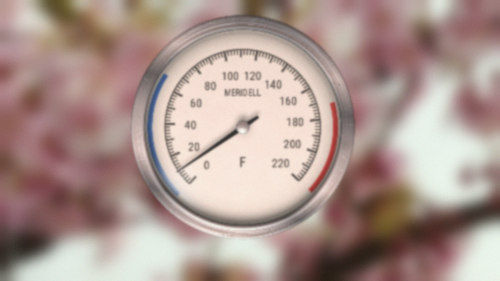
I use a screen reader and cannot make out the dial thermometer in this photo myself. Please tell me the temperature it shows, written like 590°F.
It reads 10°F
